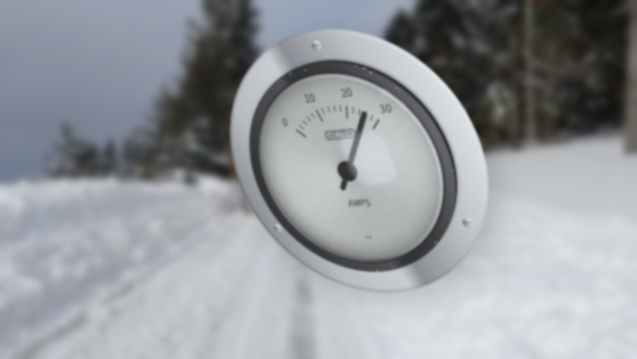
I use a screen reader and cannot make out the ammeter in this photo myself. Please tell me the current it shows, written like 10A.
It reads 26A
